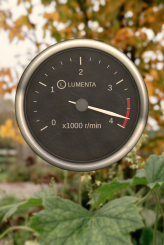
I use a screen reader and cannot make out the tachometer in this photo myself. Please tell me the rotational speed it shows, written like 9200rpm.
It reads 3800rpm
